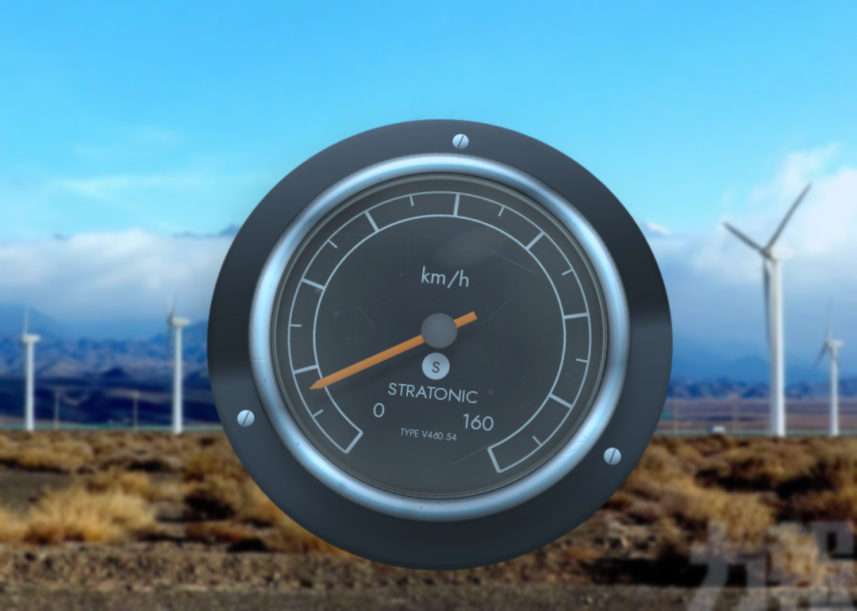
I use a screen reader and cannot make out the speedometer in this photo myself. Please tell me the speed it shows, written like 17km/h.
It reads 15km/h
